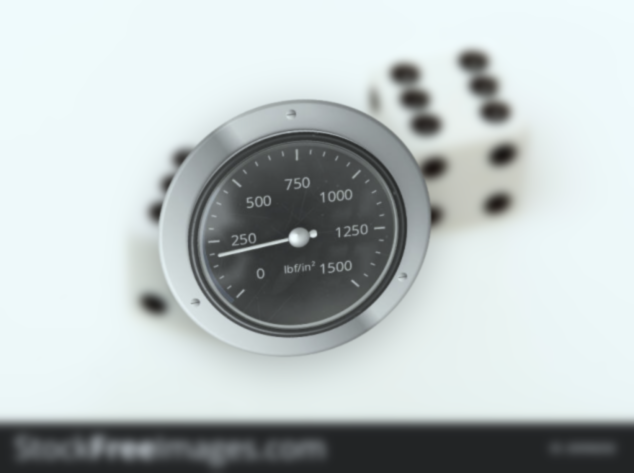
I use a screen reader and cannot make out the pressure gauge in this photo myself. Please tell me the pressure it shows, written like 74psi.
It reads 200psi
